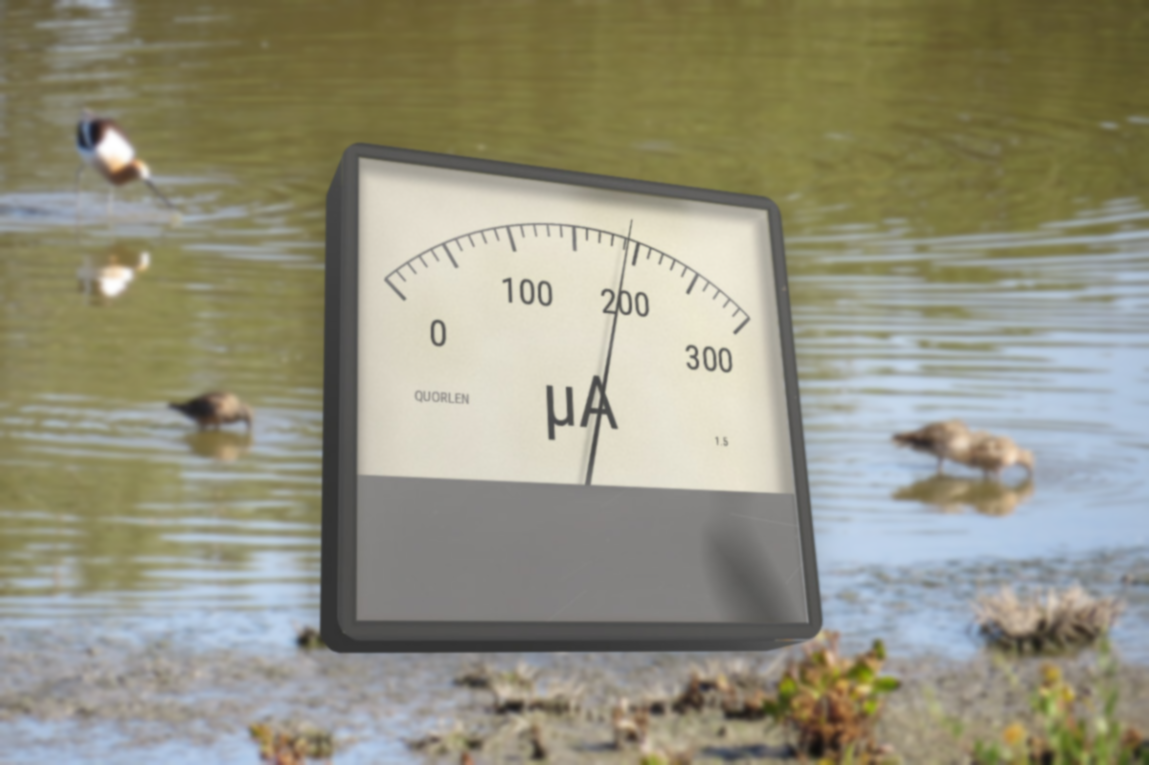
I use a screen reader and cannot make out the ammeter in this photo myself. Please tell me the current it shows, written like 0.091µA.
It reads 190µA
